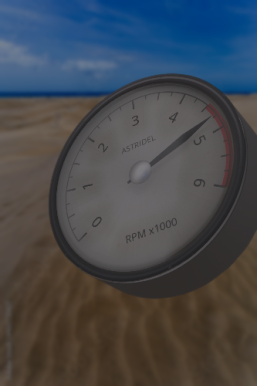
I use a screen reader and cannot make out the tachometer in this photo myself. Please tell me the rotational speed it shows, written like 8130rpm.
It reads 4750rpm
